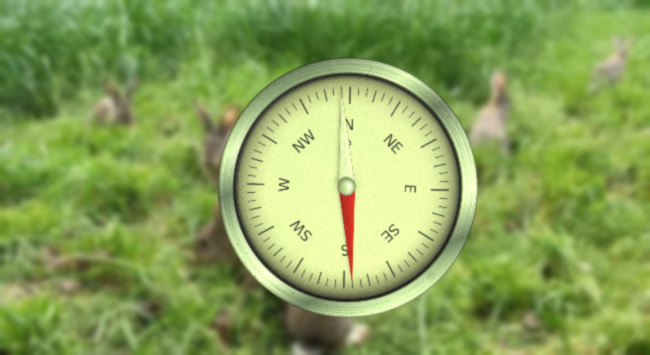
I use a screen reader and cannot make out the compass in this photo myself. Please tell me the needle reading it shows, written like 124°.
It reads 175°
